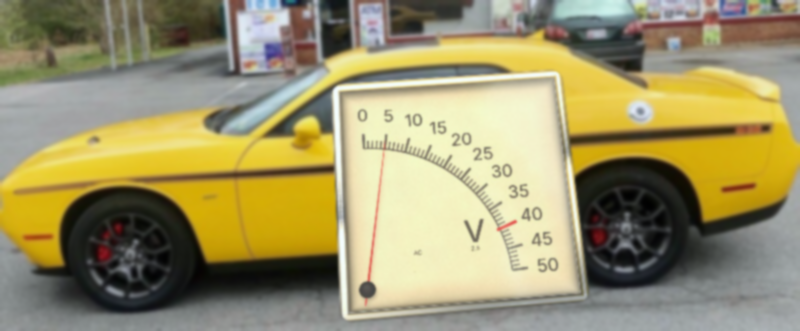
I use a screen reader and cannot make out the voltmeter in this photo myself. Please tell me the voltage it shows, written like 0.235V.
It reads 5V
